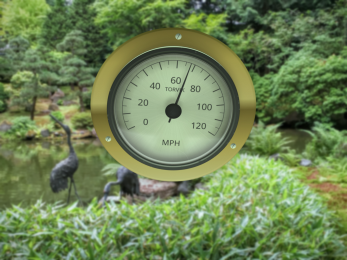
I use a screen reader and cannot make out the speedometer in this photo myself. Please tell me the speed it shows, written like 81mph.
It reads 67.5mph
